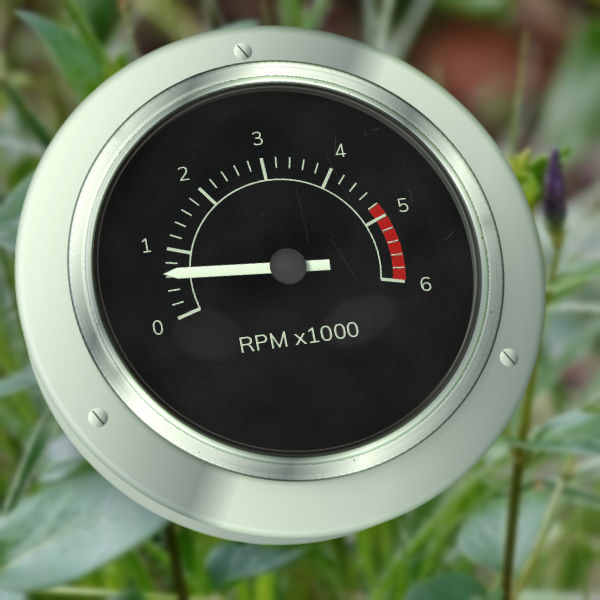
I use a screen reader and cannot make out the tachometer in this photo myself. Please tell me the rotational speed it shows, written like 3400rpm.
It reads 600rpm
